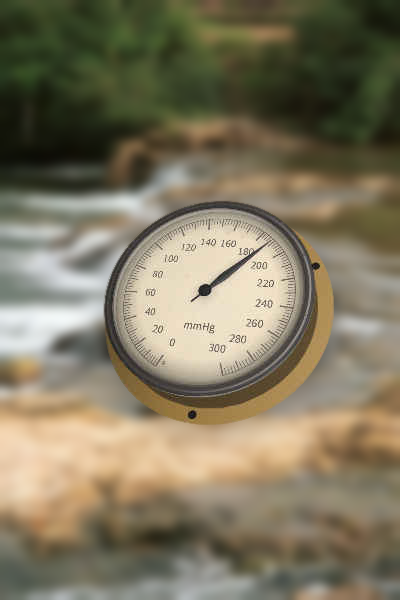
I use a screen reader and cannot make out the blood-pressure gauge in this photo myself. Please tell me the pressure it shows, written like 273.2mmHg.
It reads 190mmHg
